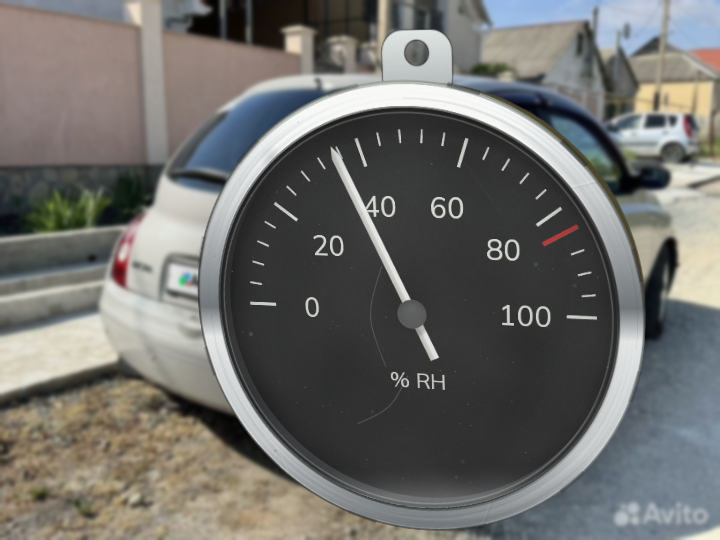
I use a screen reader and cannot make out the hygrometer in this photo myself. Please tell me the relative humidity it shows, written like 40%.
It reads 36%
